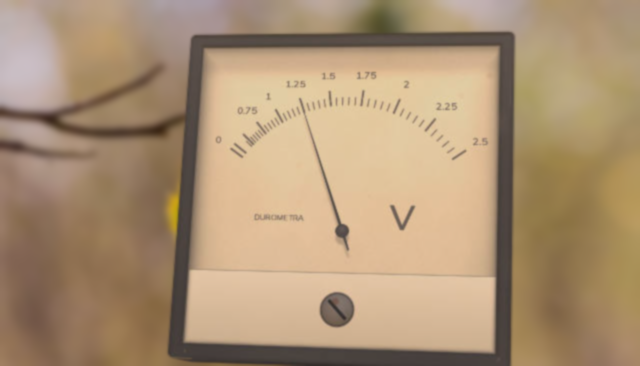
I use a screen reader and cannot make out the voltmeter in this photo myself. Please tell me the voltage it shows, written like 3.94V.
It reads 1.25V
